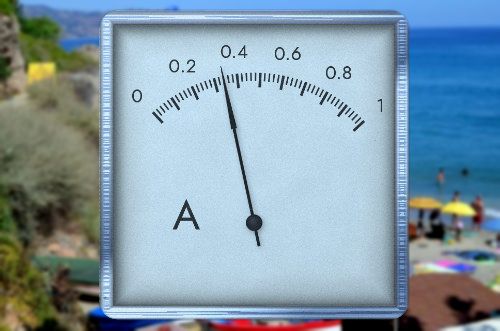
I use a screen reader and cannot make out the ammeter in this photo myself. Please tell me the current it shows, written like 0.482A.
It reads 0.34A
